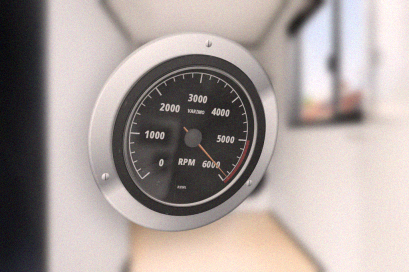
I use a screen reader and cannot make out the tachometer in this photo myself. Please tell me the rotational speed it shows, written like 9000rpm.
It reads 5900rpm
